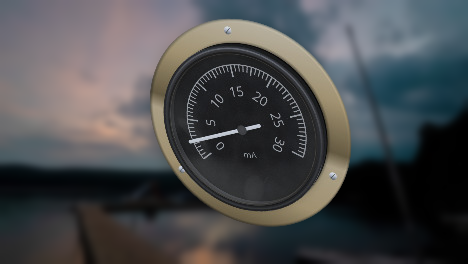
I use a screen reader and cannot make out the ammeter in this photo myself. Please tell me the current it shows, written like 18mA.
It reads 2.5mA
